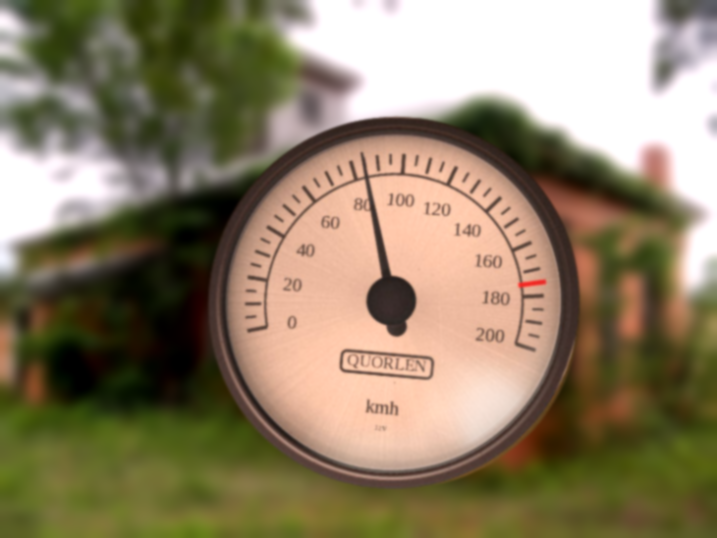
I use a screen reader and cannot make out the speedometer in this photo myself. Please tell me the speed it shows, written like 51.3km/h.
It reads 85km/h
